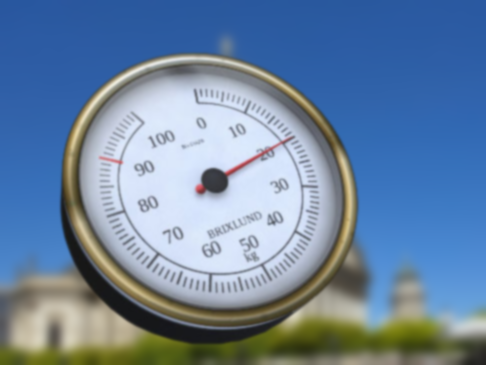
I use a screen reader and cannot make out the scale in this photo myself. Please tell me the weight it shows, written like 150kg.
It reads 20kg
